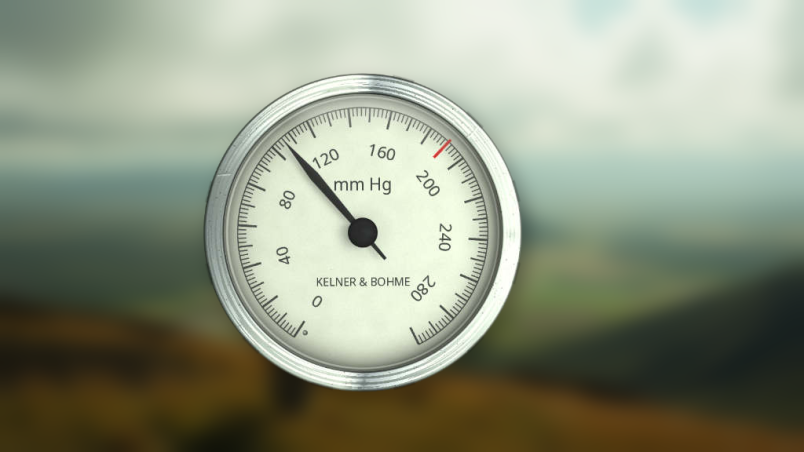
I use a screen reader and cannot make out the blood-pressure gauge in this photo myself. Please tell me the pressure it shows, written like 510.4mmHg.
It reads 106mmHg
